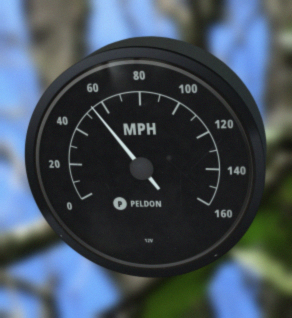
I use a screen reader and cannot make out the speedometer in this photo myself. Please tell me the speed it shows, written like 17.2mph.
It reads 55mph
